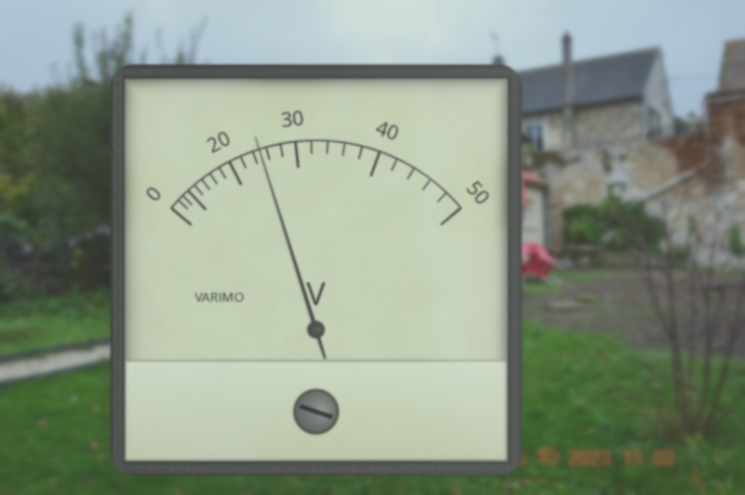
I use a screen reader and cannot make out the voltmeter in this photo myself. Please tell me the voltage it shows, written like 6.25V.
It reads 25V
